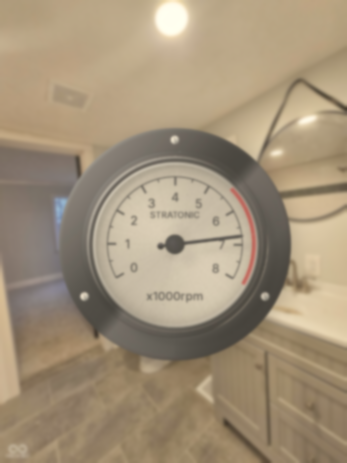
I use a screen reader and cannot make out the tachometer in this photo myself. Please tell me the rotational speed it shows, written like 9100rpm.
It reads 6750rpm
